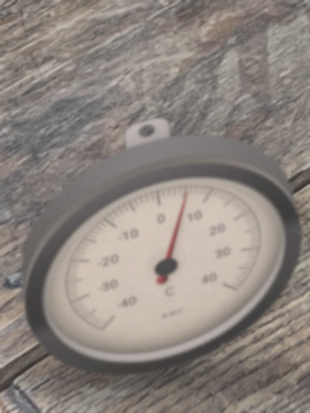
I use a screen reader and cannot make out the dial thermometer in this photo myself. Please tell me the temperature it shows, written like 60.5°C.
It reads 5°C
